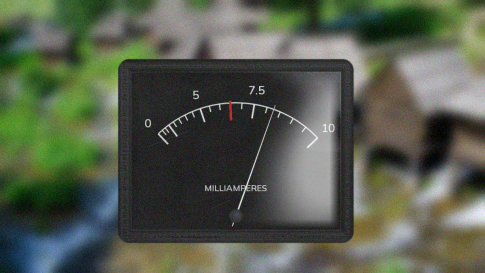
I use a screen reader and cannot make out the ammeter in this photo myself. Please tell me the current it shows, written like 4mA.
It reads 8.25mA
